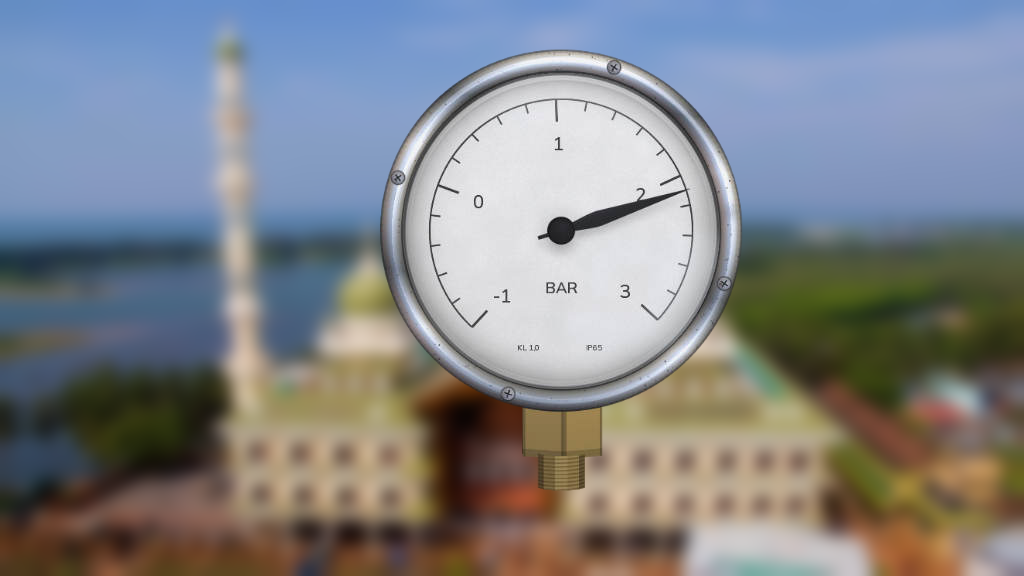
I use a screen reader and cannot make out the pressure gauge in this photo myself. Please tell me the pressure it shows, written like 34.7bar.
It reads 2.1bar
